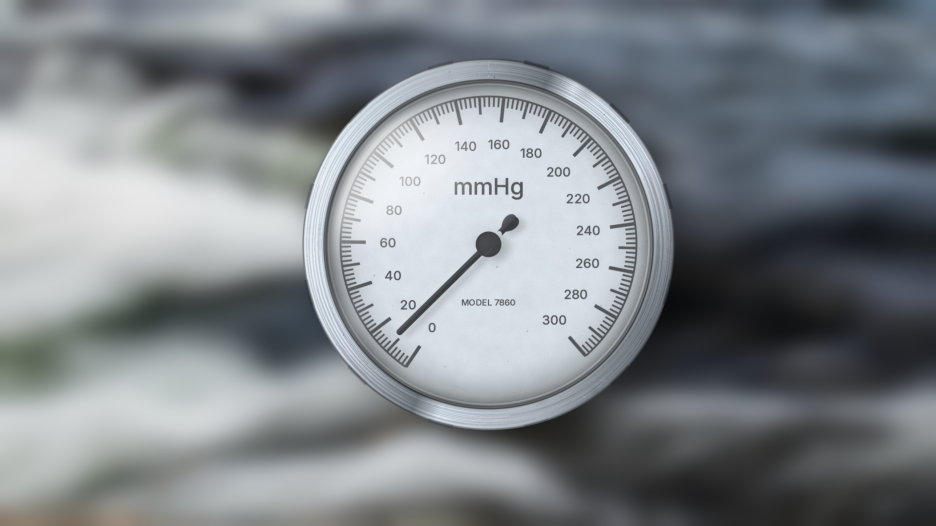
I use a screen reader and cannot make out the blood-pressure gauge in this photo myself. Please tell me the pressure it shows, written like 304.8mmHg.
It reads 12mmHg
